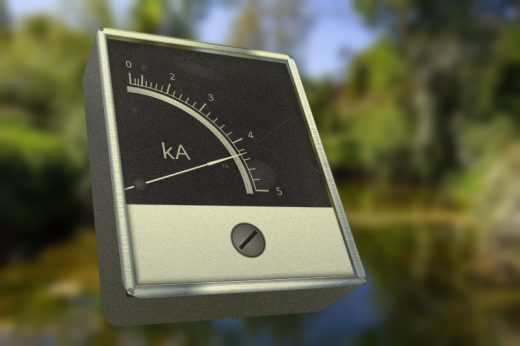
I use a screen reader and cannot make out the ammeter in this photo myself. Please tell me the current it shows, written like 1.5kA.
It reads 4.3kA
